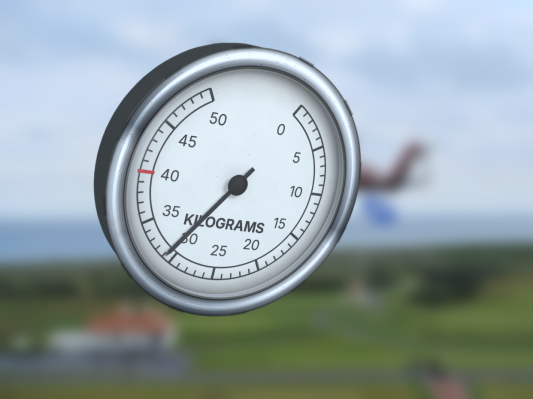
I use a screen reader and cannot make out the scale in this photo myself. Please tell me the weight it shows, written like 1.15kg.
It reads 31kg
